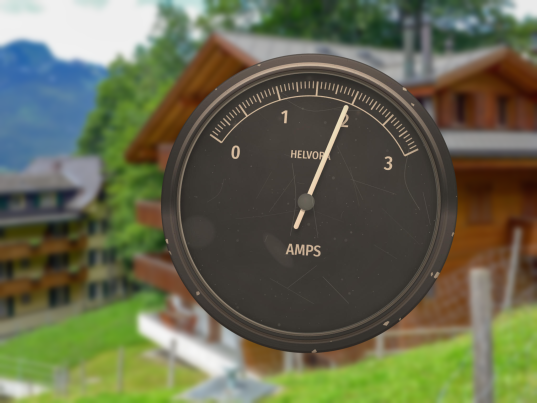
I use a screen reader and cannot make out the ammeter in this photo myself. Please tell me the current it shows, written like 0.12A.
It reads 1.95A
